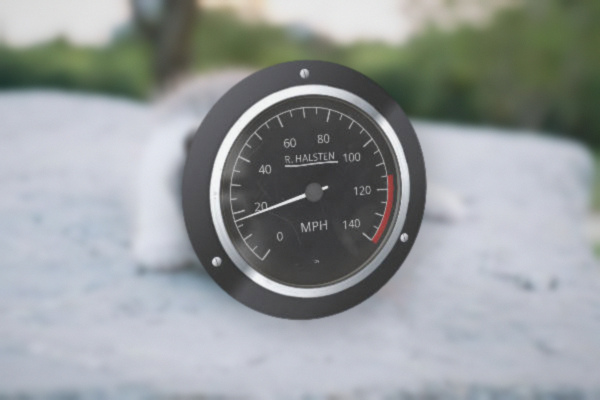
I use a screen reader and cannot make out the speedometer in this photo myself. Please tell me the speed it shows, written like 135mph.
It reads 17.5mph
